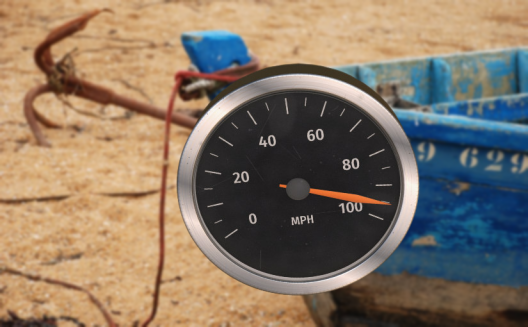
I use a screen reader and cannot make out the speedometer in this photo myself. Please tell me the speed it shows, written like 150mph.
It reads 95mph
